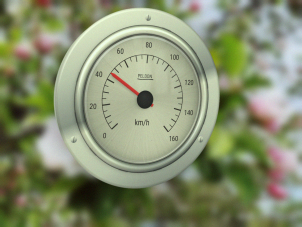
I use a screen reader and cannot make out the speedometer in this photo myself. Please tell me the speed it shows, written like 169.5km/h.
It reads 45km/h
